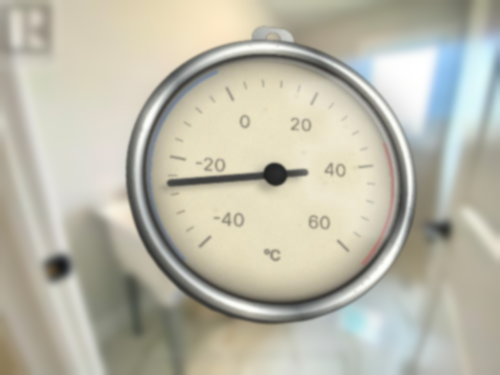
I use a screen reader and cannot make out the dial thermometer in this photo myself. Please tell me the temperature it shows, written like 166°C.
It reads -26°C
